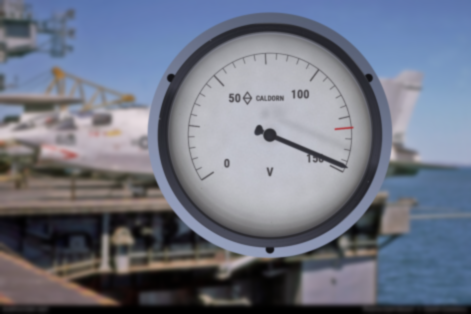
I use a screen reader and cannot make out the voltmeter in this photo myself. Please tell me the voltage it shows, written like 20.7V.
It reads 147.5V
